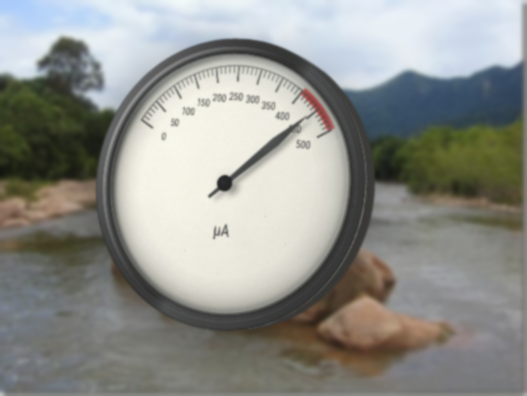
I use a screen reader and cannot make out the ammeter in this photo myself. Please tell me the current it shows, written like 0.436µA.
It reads 450µA
